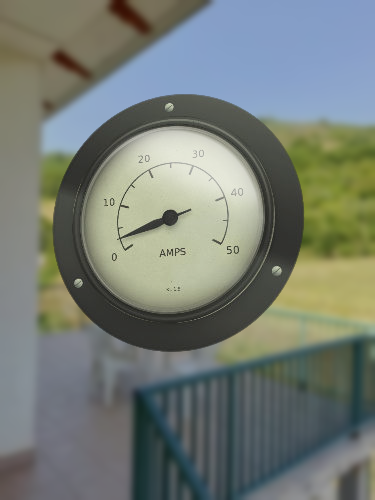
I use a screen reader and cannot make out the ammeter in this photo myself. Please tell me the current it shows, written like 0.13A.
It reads 2.5A
